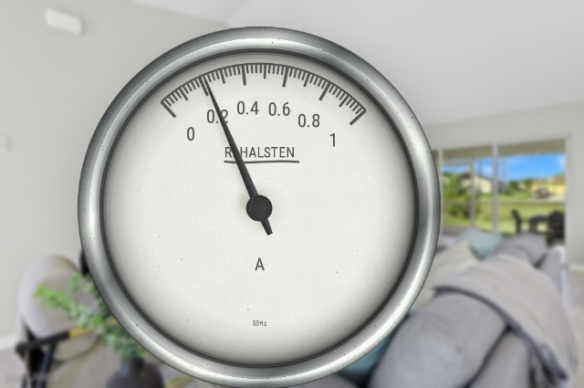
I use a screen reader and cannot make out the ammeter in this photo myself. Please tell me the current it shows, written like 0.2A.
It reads 0.22A
